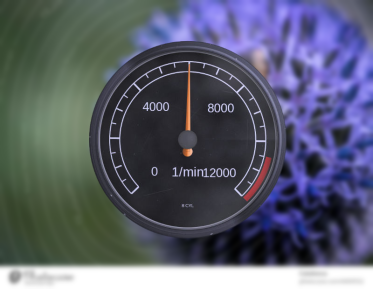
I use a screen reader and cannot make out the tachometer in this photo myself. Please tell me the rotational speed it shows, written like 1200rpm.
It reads 6000rpm
